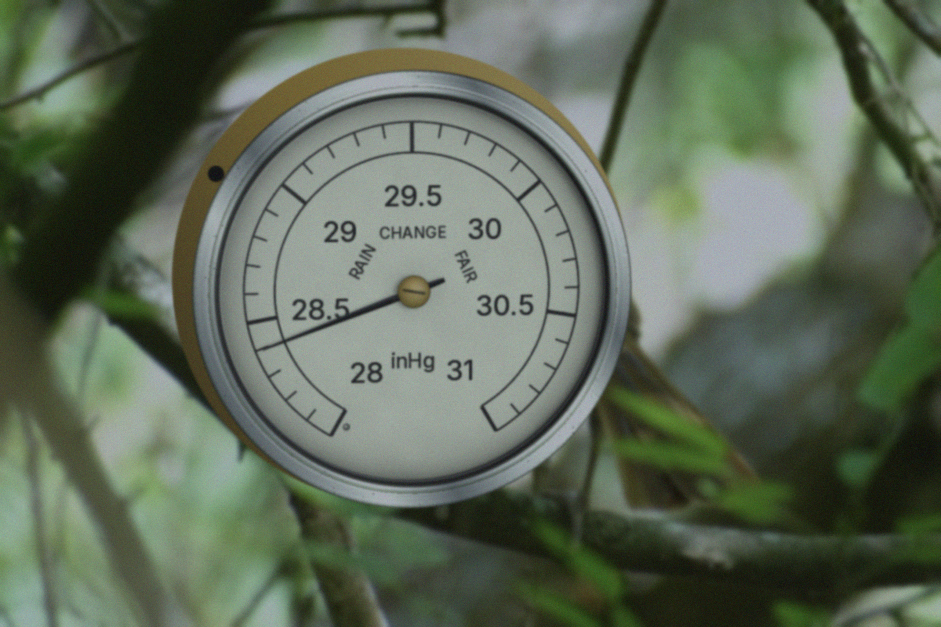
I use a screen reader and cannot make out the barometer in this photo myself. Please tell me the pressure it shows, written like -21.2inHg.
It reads 28.4inHg
